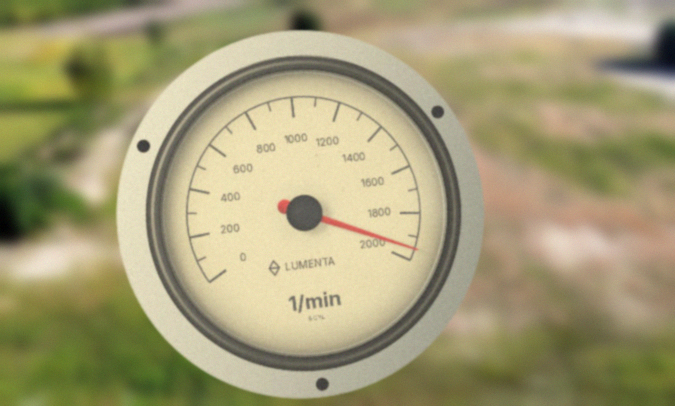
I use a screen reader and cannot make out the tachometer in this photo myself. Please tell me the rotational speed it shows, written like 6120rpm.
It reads 1950rpm
